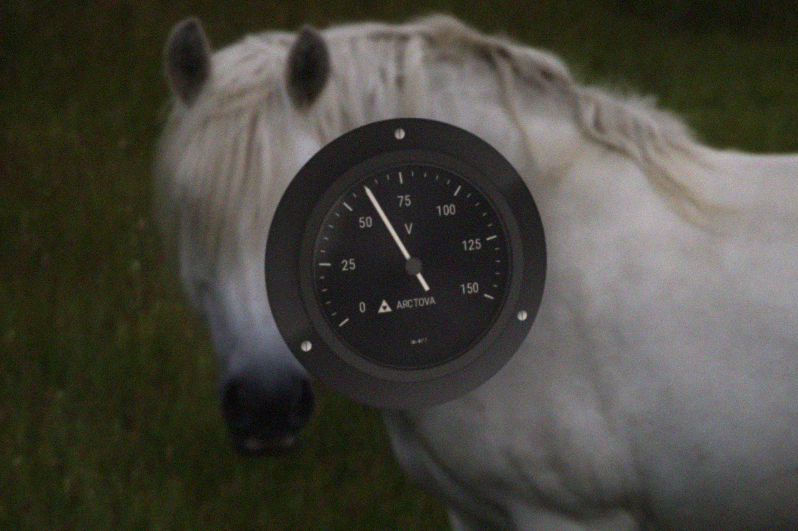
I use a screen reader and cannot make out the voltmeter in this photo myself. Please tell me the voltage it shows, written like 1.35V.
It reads 60V
